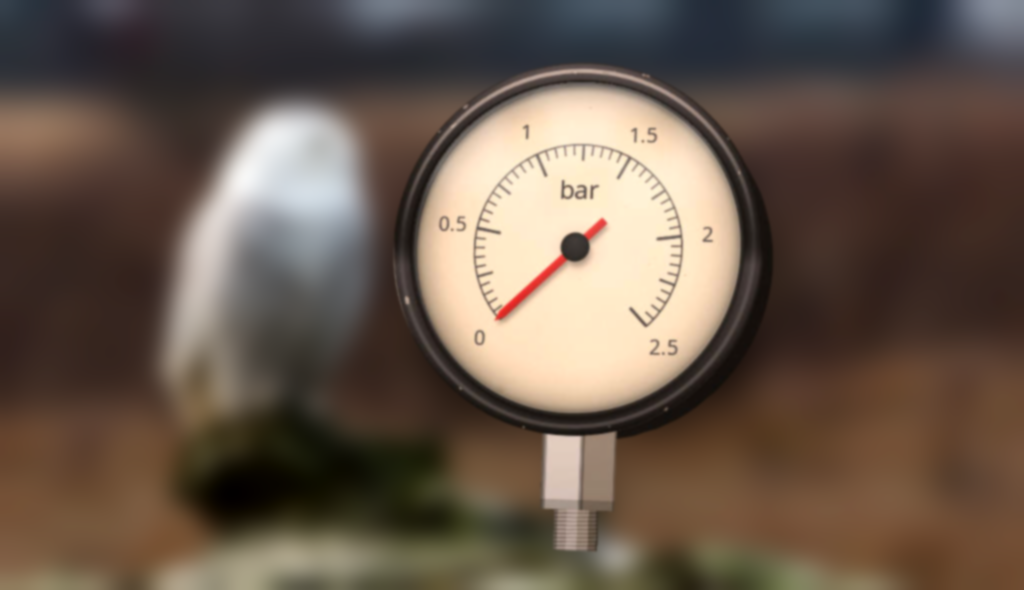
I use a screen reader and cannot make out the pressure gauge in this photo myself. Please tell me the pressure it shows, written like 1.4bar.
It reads 0bar
